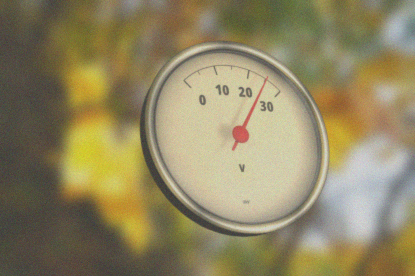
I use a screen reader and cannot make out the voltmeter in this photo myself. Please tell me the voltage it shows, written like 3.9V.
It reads 25V
